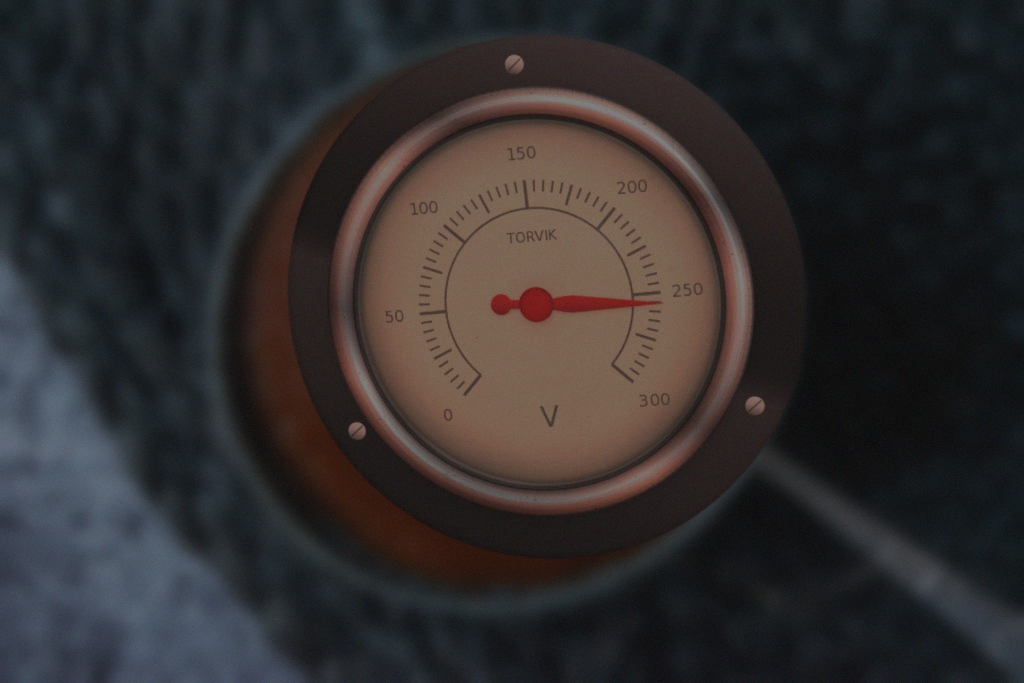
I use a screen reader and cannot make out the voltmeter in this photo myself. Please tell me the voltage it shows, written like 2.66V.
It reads 255V
